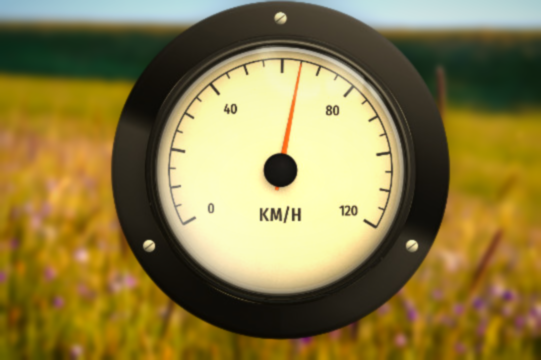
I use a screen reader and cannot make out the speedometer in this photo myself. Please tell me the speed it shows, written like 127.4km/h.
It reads 65km/h
